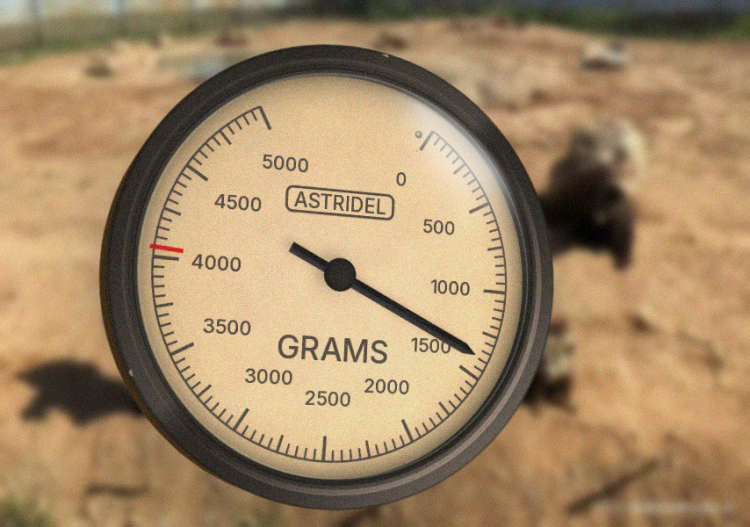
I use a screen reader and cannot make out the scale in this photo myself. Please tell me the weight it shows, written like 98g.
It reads 1400g
